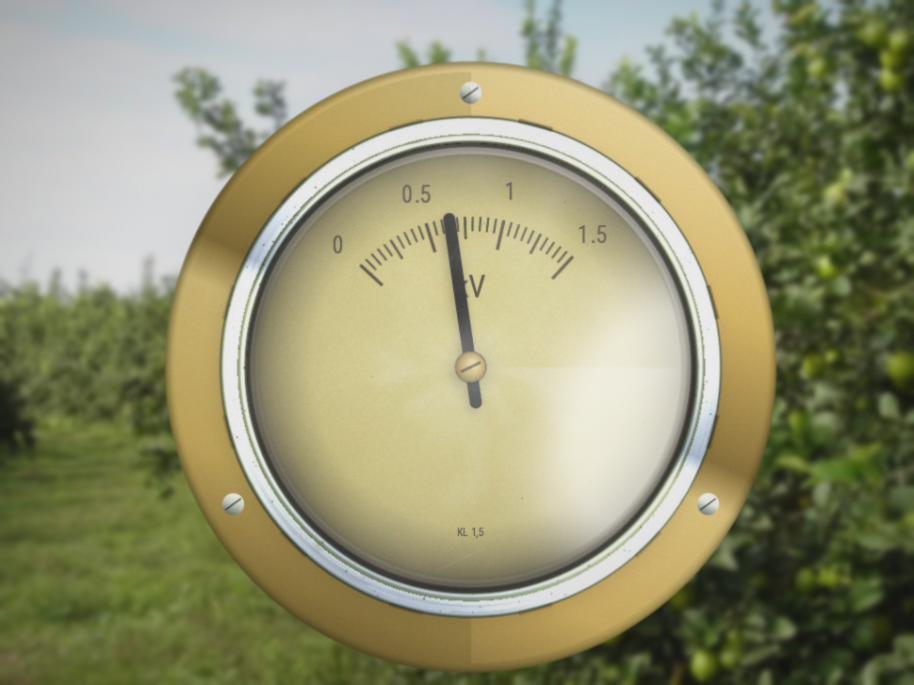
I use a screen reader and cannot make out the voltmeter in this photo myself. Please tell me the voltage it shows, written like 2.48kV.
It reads 0.65kV
